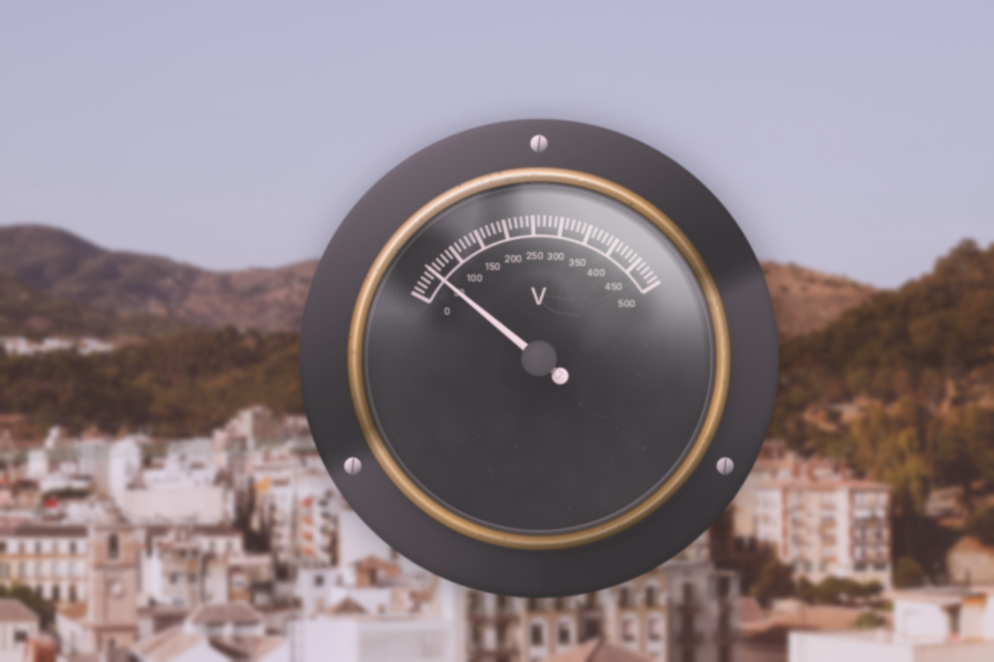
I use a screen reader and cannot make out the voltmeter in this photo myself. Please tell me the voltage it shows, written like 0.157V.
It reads 50V
